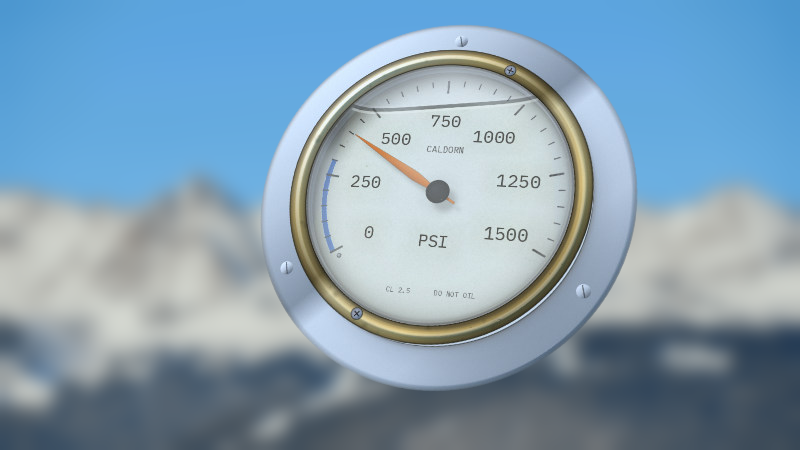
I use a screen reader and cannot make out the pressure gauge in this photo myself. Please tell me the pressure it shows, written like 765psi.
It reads 400psi
